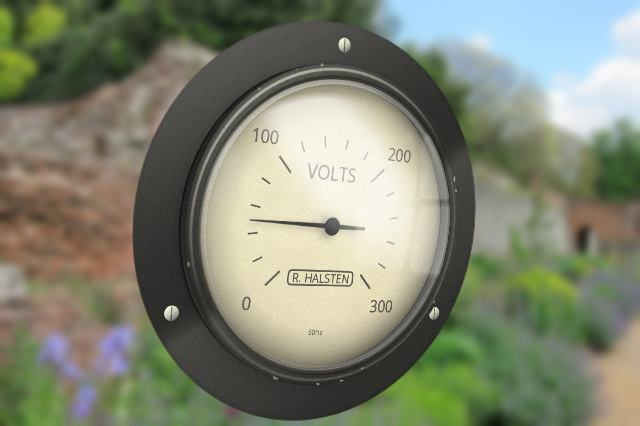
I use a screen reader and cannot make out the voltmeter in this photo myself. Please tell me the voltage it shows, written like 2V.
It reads 50V
